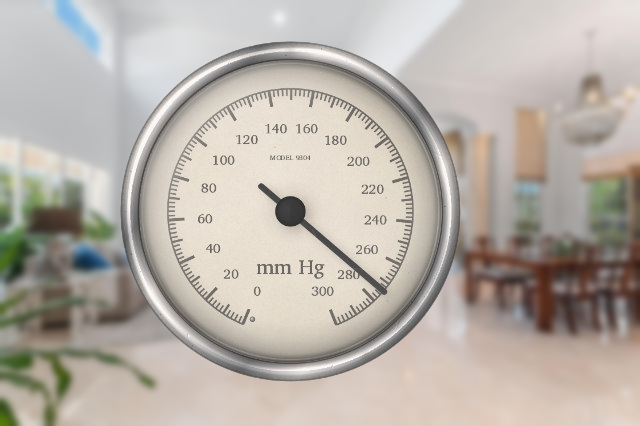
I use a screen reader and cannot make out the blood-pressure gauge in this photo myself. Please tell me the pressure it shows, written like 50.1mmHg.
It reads 274mmHg
